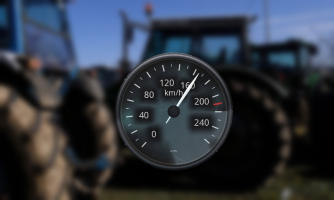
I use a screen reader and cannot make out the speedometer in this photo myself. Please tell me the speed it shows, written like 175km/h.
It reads 165km/h
